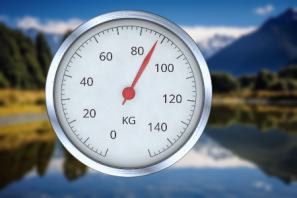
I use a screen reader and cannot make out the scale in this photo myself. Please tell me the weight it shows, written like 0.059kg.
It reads 88kg
